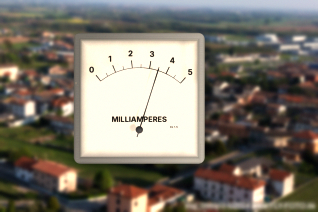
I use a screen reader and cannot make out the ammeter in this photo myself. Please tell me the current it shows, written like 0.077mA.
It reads 3.5mA
